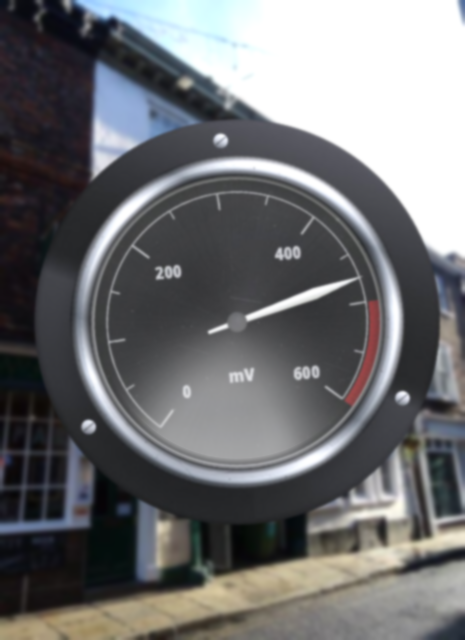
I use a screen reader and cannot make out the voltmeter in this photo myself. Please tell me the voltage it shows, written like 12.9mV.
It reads 475mV
